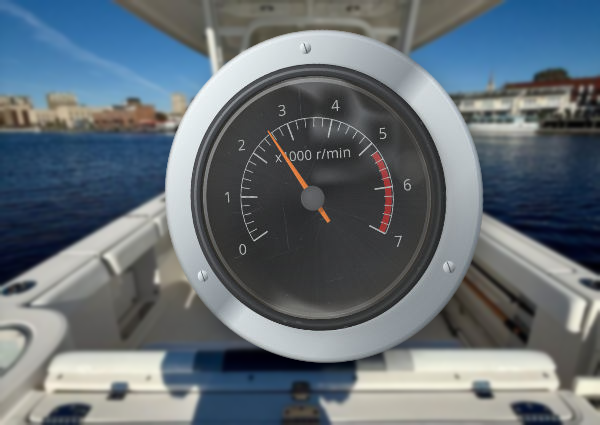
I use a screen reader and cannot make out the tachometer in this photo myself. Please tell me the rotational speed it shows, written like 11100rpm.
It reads 2600rpm
